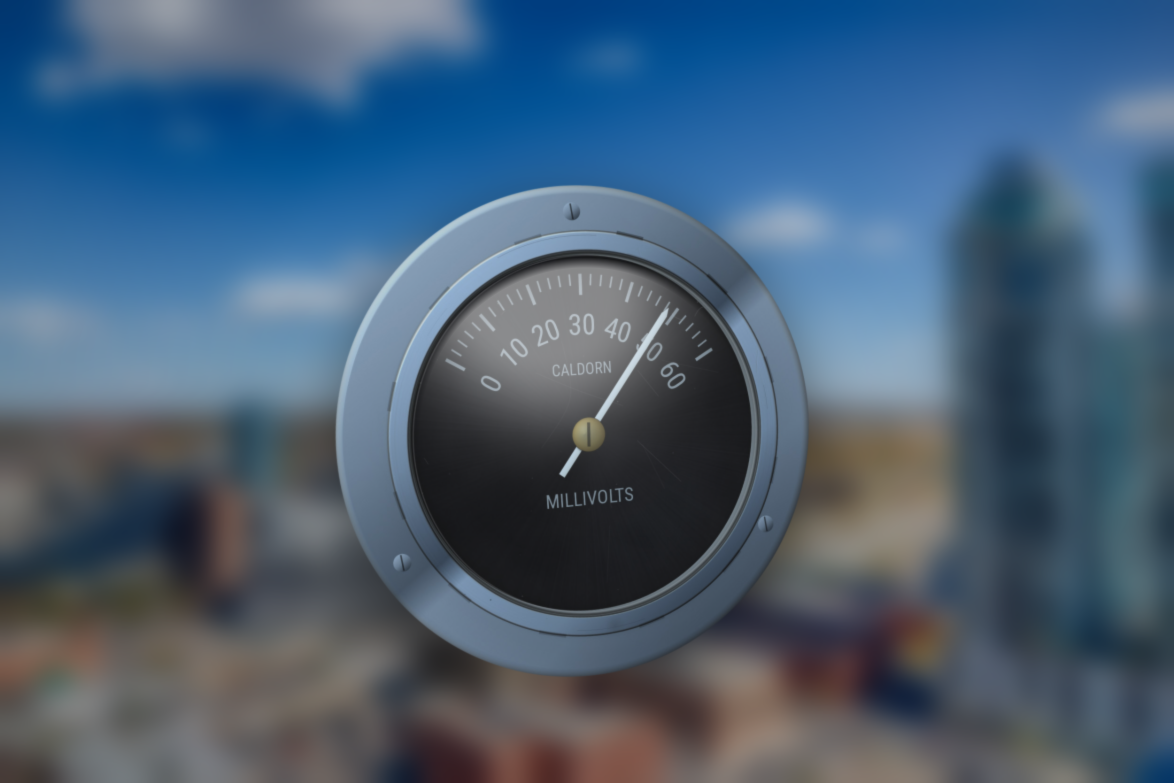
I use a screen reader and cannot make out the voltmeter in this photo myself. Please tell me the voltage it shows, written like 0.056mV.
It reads 48mV
